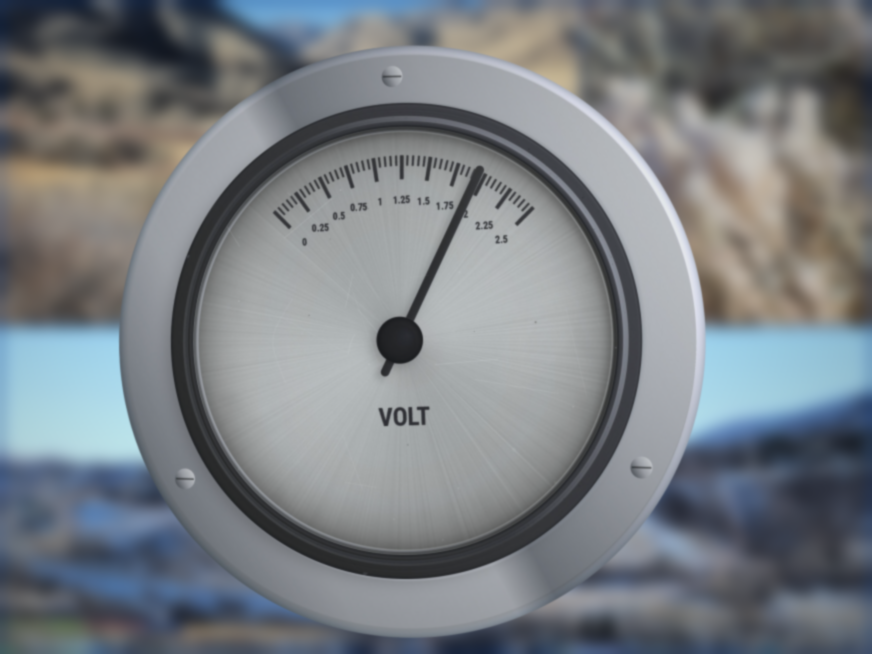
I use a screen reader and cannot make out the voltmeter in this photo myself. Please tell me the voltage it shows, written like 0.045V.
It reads 1.95V
